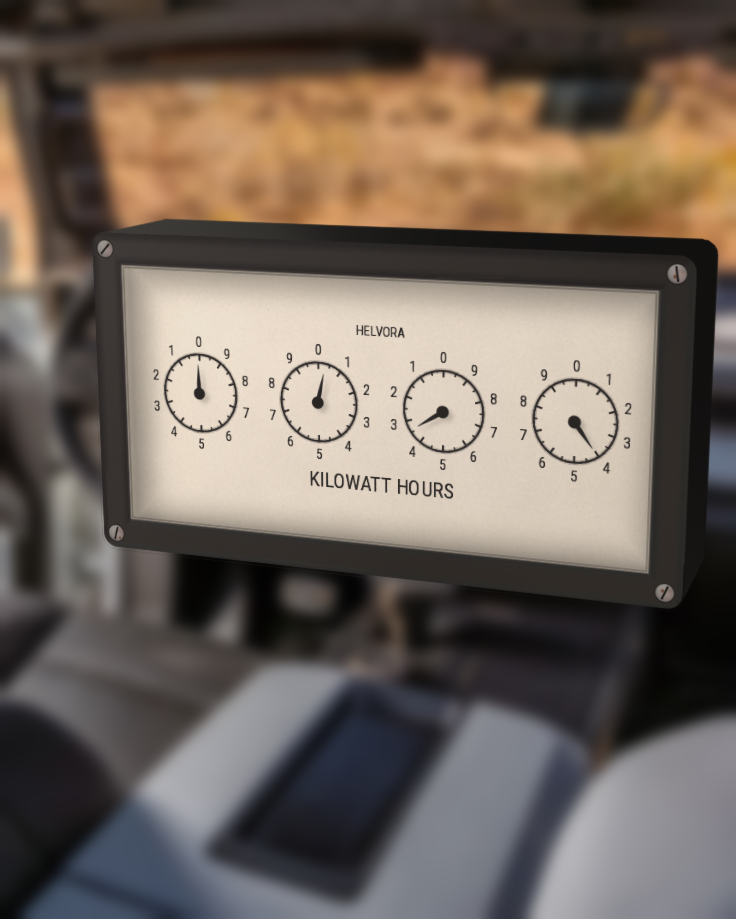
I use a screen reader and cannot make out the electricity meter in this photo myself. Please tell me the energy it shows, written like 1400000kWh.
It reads 34kWh
